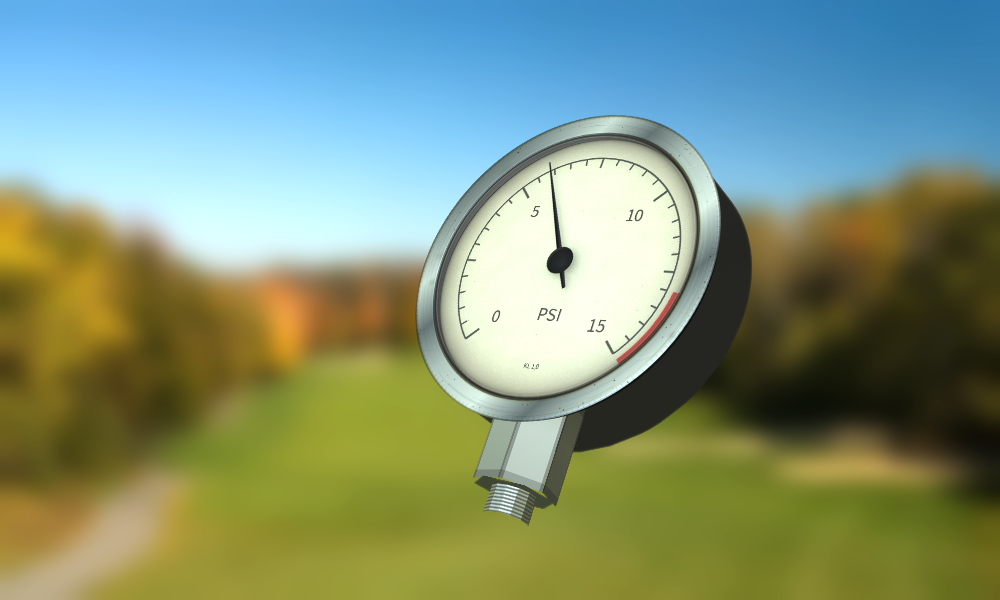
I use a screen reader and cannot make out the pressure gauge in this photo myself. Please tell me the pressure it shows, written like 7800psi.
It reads 6psi
